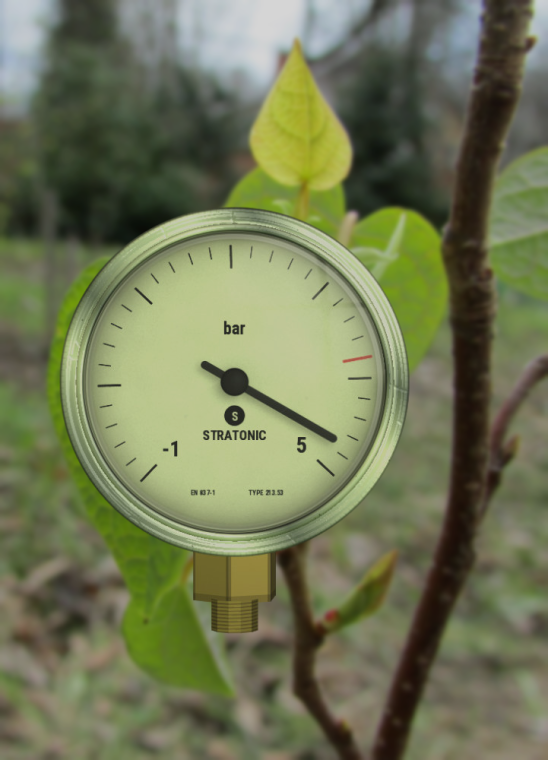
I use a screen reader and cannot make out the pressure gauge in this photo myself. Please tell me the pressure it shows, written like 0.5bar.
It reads 4.7bar
